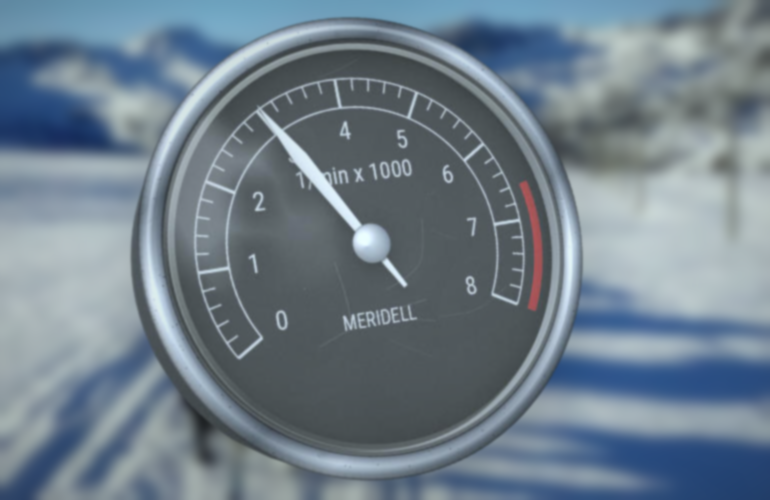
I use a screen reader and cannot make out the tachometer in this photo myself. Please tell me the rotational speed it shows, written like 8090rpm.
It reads 3000rpm
